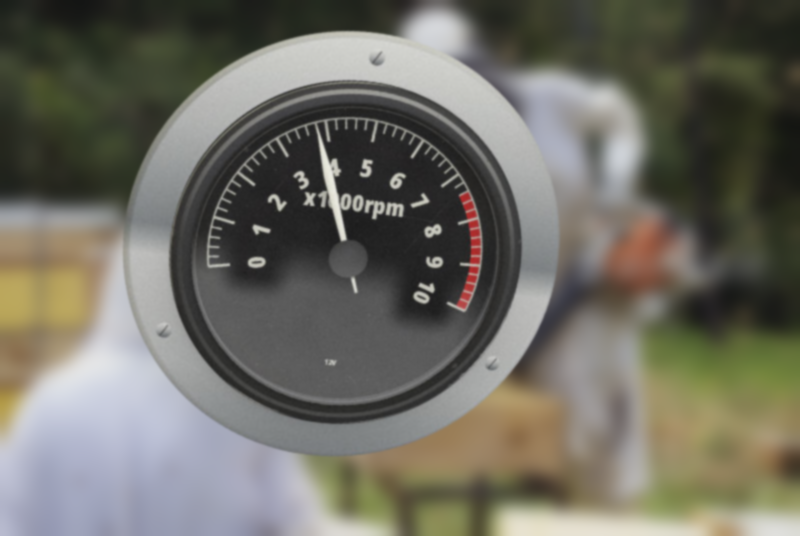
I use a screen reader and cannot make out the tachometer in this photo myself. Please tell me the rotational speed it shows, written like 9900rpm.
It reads 3800rpm
